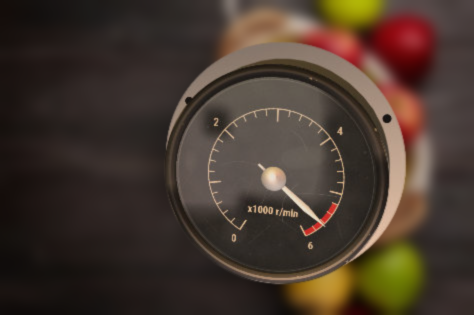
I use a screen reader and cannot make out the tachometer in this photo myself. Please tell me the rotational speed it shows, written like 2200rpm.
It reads 5600rpm
